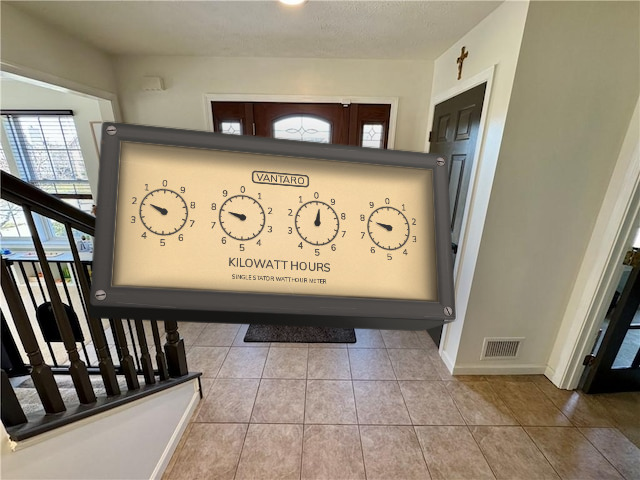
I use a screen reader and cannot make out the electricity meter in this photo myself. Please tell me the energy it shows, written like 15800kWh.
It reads 1798kWh
